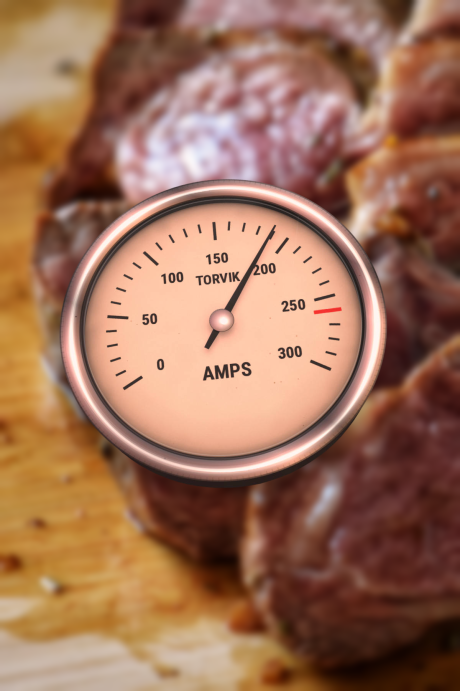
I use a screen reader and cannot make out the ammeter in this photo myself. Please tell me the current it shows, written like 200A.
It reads 190A
